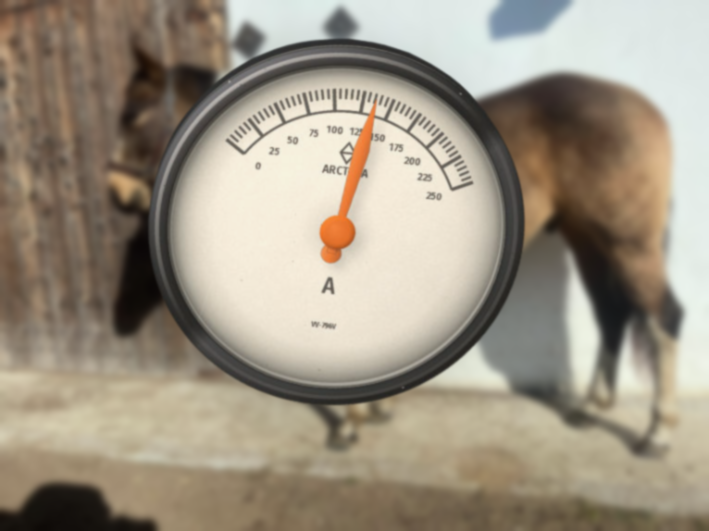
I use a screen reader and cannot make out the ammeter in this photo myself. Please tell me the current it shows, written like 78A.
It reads 135A
